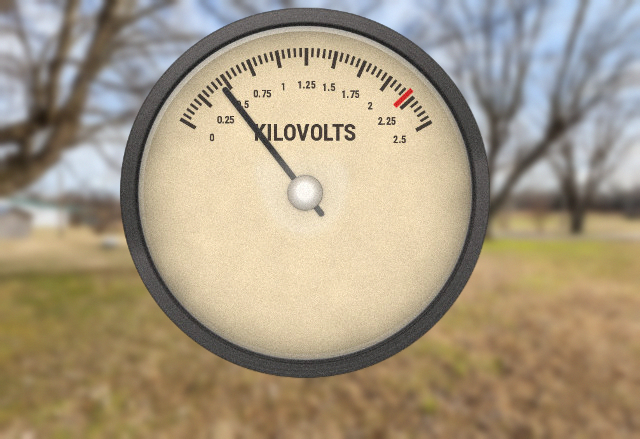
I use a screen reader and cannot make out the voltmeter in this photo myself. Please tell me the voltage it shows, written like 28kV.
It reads 0.45kV
